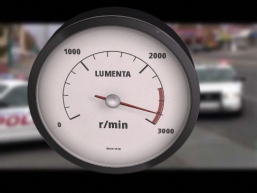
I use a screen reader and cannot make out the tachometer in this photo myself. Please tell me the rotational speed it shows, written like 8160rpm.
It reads 2800rpm
